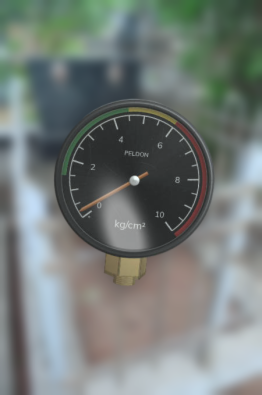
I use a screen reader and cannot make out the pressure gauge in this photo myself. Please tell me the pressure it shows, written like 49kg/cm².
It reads 0.25kg/cm²
